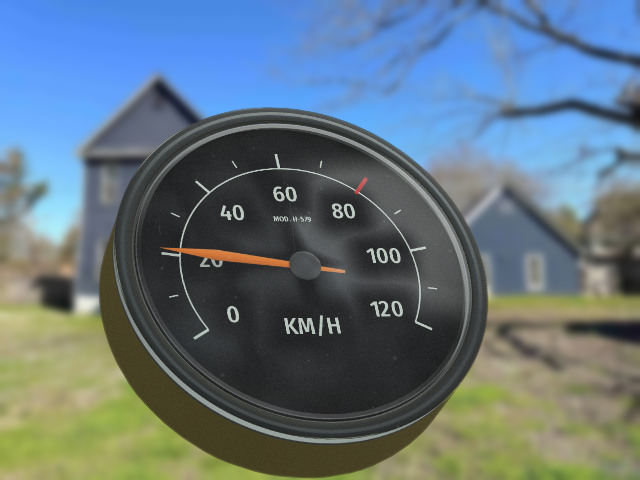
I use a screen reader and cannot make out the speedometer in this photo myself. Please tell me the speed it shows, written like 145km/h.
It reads 20km/h
